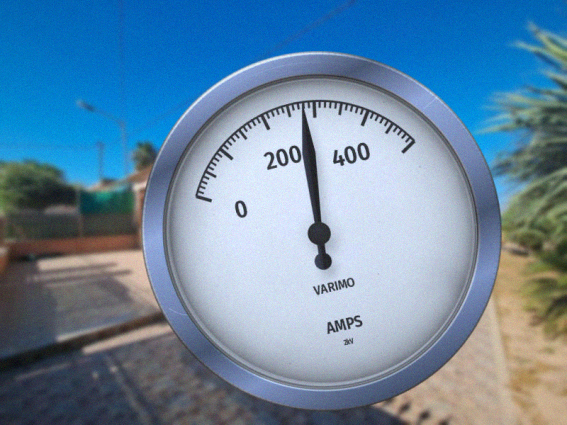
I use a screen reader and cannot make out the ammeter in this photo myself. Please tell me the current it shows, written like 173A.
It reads 280A
